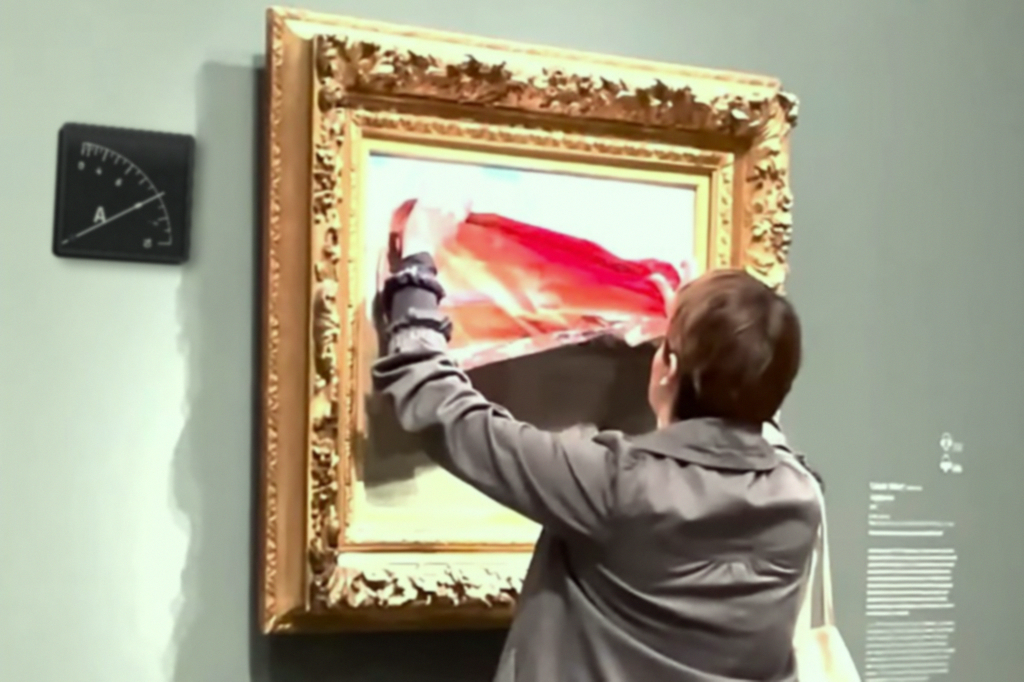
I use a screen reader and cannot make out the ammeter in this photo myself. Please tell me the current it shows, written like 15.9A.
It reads 8A
